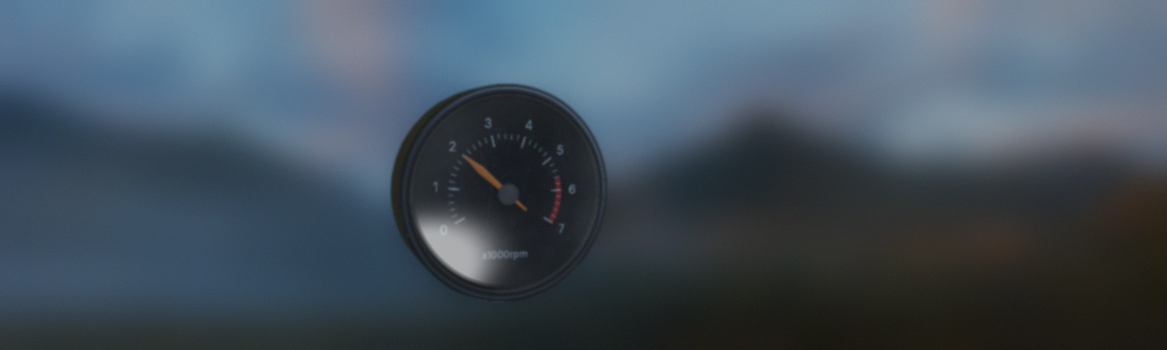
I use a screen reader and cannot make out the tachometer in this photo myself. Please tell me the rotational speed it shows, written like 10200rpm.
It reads 2000rpm
